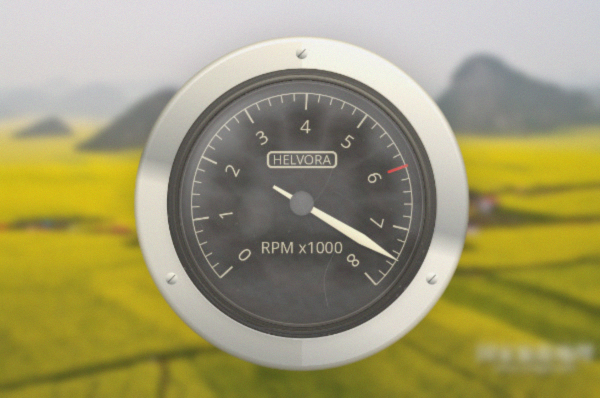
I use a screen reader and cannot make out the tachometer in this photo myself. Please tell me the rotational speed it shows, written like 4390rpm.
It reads 7500rpm
